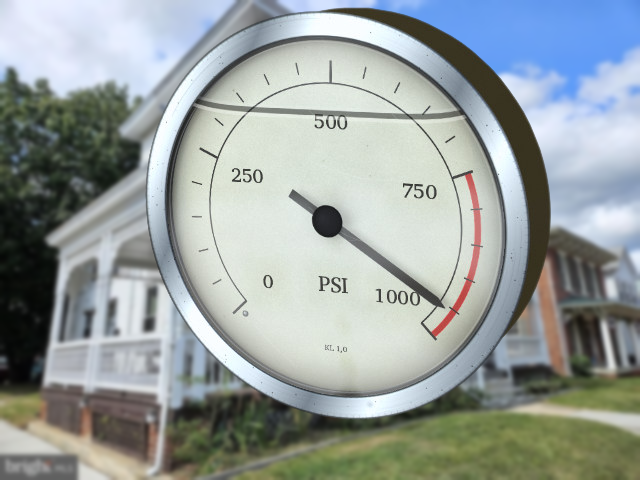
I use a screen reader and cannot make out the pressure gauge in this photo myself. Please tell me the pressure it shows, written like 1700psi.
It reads 950psi
